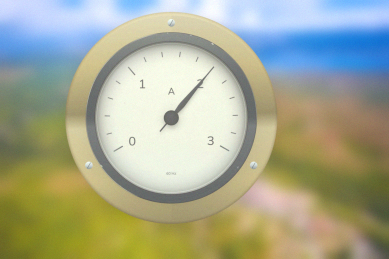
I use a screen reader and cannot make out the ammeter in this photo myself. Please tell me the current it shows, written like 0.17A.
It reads 2A
